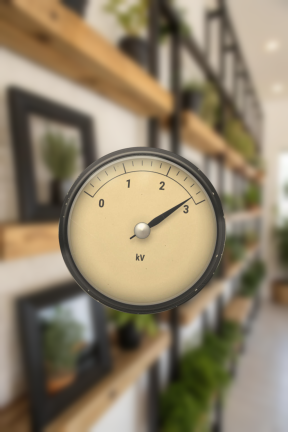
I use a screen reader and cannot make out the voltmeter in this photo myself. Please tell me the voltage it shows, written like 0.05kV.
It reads 2.8kV
